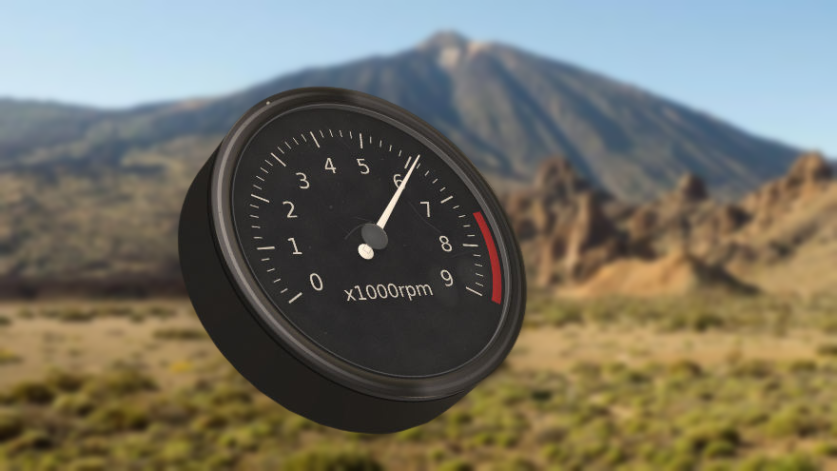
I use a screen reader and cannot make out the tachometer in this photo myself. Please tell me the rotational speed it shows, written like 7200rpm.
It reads 6100rpm
